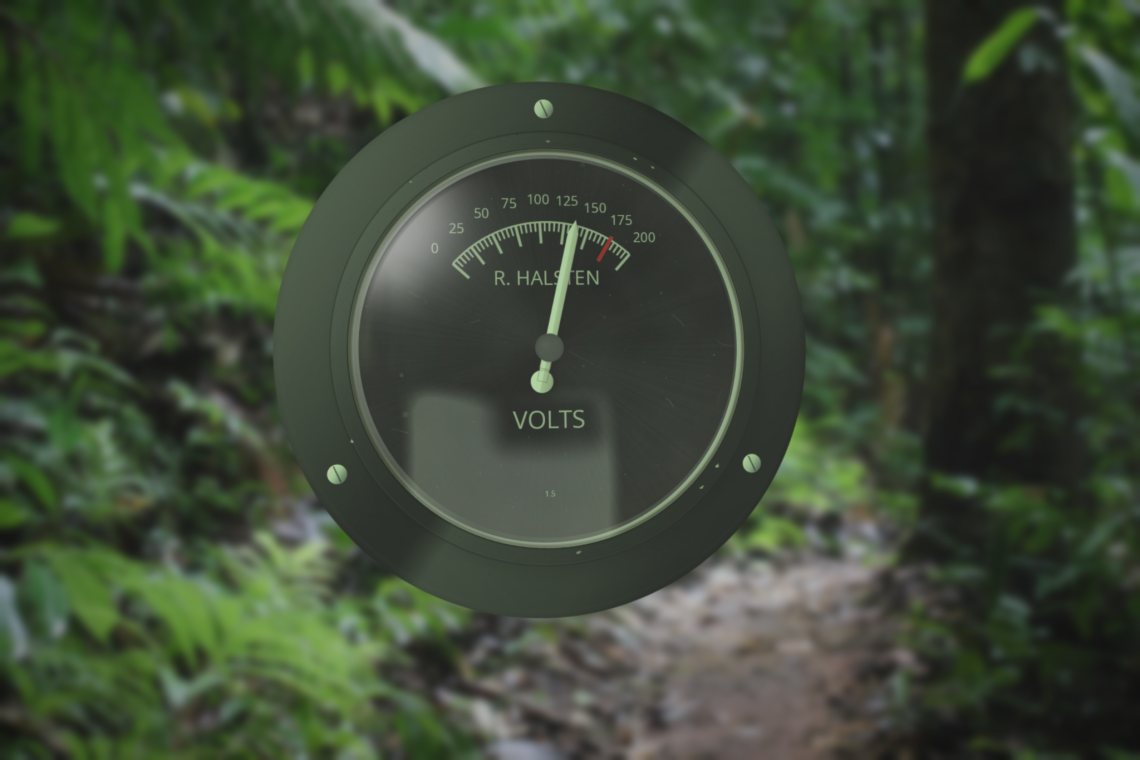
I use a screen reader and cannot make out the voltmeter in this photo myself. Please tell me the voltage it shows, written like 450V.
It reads 135V
